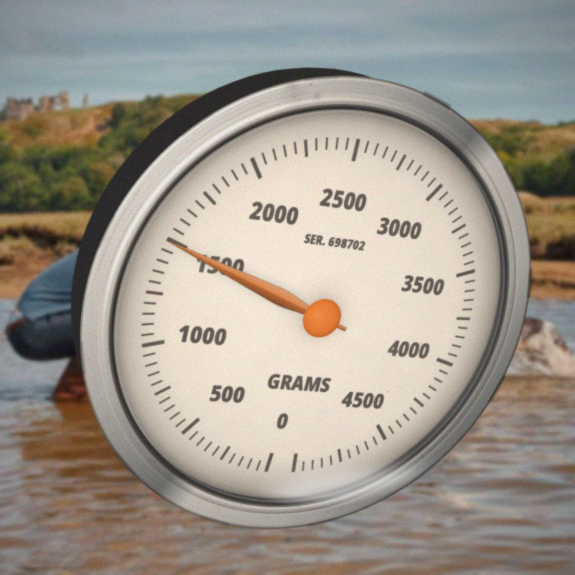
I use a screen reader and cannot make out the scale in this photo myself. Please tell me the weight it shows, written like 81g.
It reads 1500g
